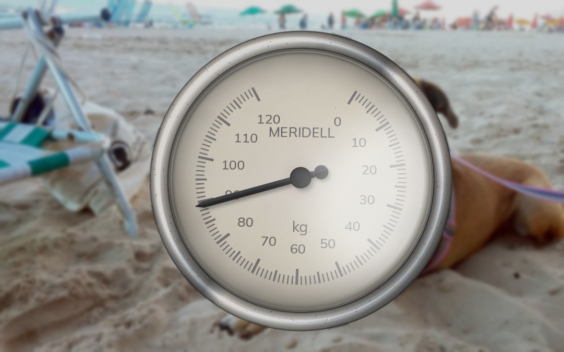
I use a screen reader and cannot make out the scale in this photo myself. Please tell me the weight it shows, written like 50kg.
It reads 89kg
